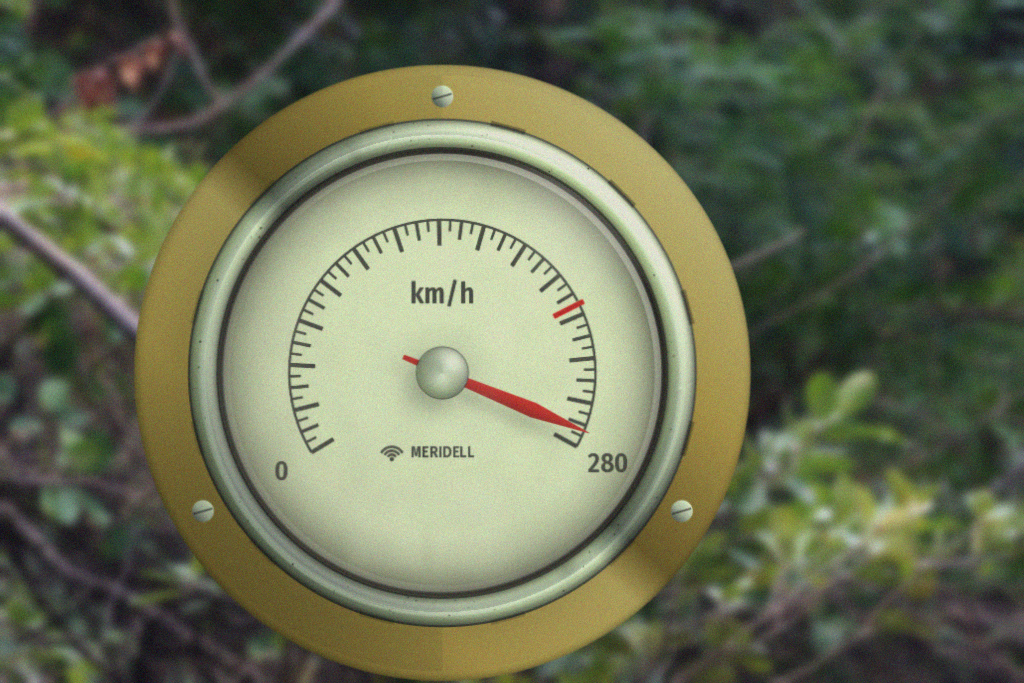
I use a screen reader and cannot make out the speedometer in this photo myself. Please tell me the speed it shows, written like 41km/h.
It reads 272.5km/h
